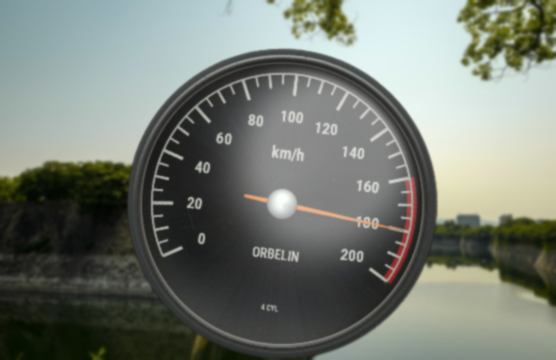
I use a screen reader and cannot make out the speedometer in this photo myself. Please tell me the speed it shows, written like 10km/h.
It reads 180km/h
